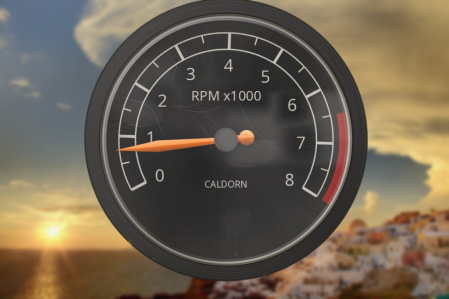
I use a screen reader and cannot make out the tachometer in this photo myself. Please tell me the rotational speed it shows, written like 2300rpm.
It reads 750rpm
